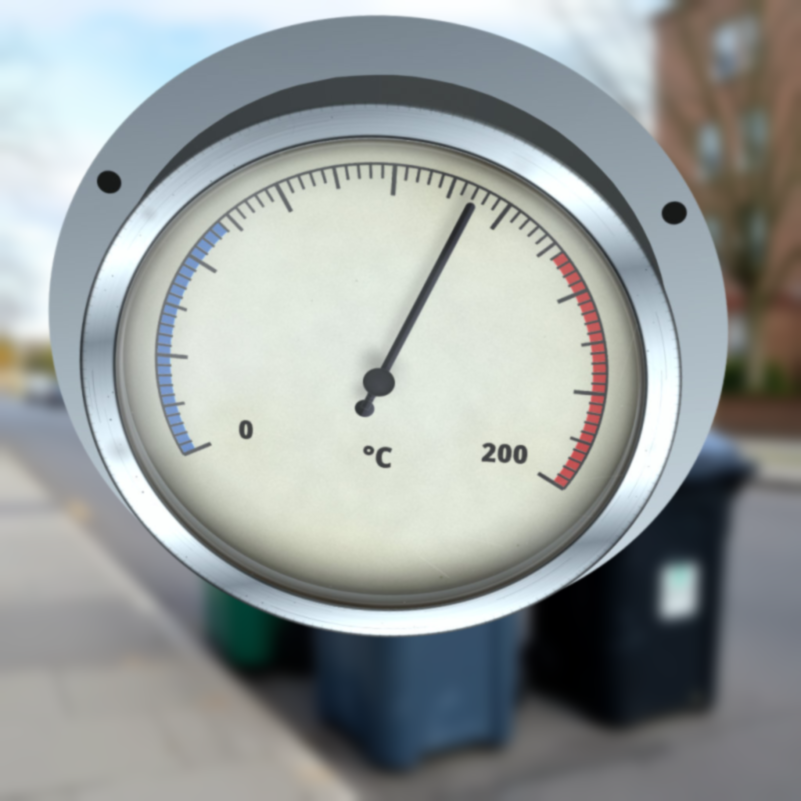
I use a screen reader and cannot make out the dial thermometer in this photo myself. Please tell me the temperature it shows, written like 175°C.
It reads 117.5°C
